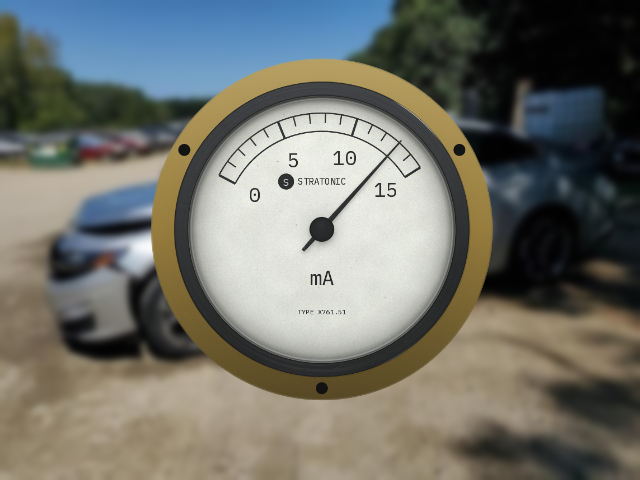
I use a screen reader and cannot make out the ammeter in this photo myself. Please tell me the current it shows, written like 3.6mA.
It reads 13mA
